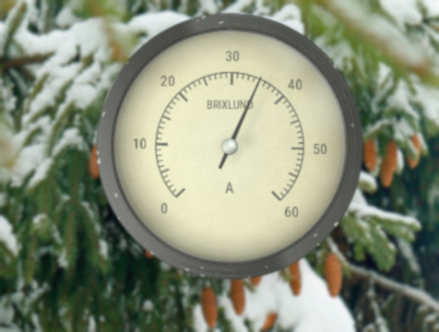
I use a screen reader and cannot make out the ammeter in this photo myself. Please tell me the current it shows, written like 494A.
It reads 35A
